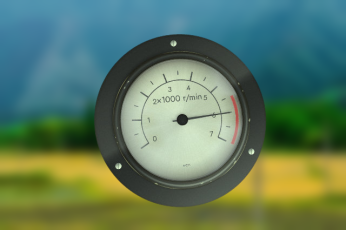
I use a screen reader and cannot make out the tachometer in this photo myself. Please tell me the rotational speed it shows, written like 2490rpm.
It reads 6000rpm
